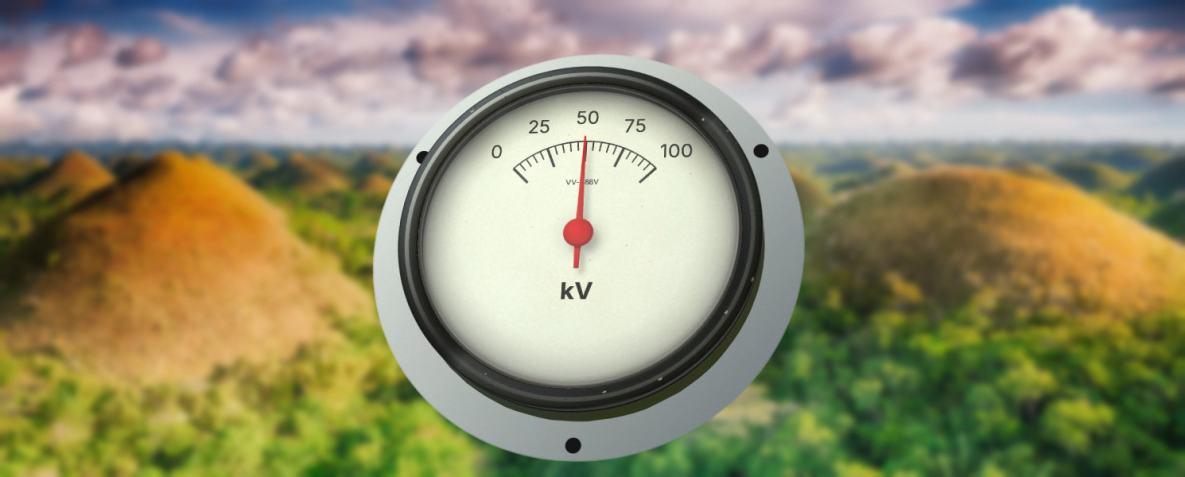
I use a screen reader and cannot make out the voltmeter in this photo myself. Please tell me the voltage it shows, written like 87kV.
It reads 50kV
